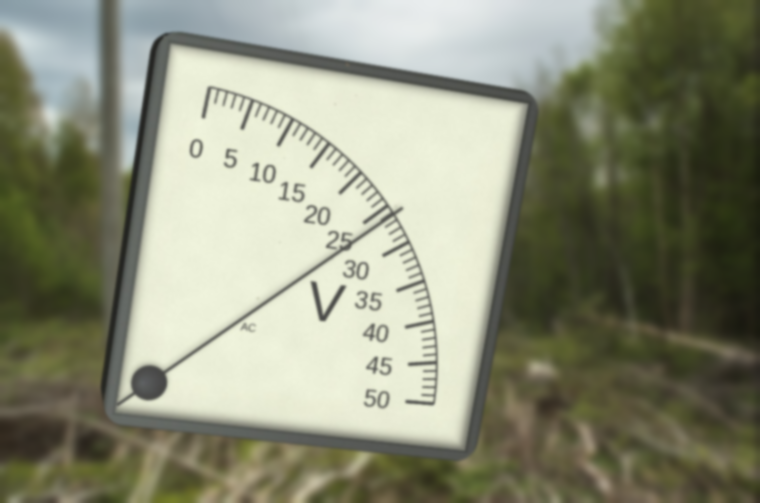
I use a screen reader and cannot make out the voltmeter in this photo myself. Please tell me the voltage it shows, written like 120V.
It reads 26V
